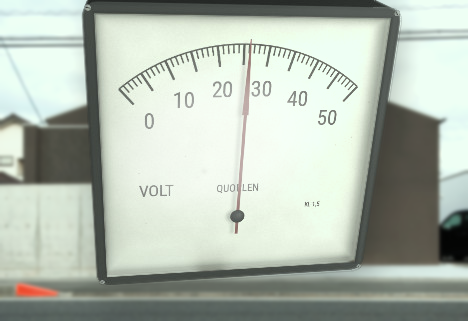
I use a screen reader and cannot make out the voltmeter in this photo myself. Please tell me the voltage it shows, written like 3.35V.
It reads 26V
